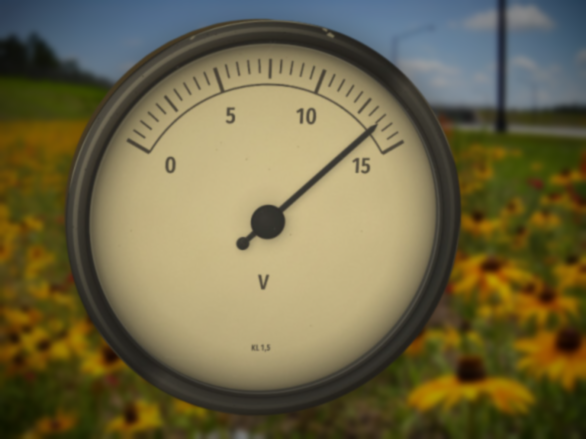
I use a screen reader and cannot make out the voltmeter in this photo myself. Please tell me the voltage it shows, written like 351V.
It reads 13.5V
